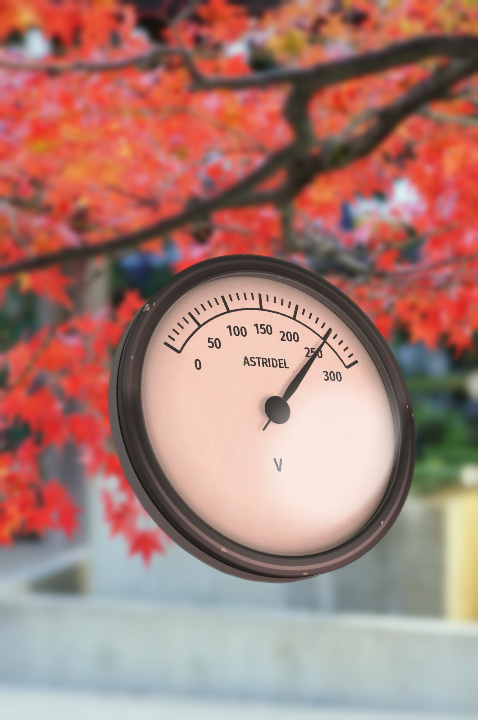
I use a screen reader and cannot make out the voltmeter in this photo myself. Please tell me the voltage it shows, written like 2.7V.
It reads 250V
